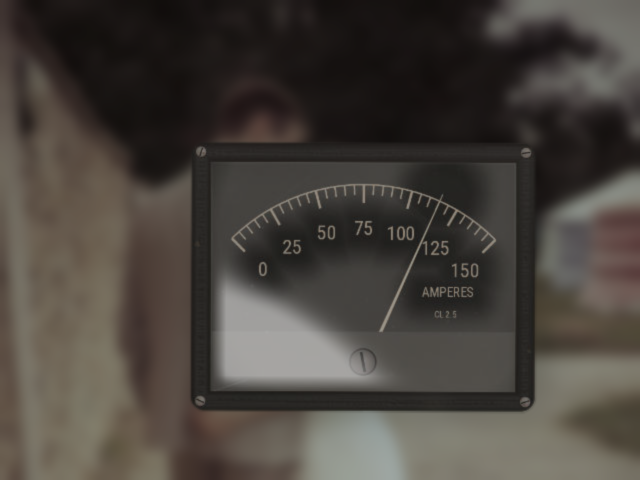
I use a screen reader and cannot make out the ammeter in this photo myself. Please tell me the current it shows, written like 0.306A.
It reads 115A
